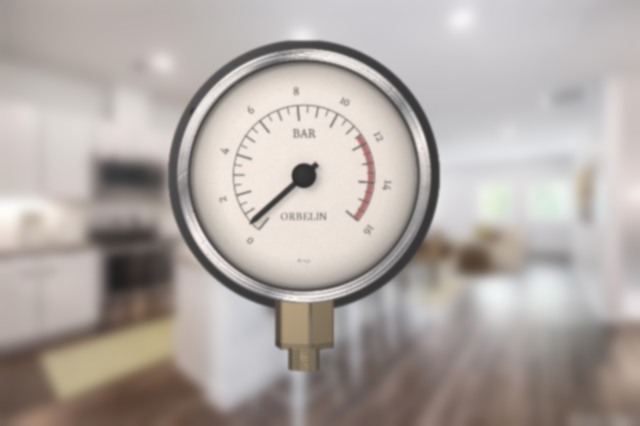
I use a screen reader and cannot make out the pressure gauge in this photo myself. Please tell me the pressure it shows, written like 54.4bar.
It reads 0.5bar
